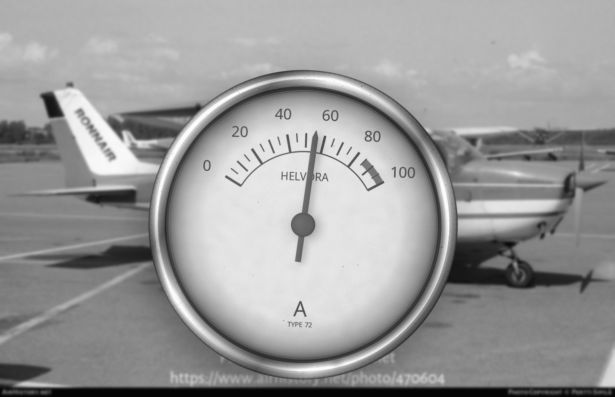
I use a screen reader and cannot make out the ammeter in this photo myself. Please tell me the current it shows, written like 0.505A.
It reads 55A
